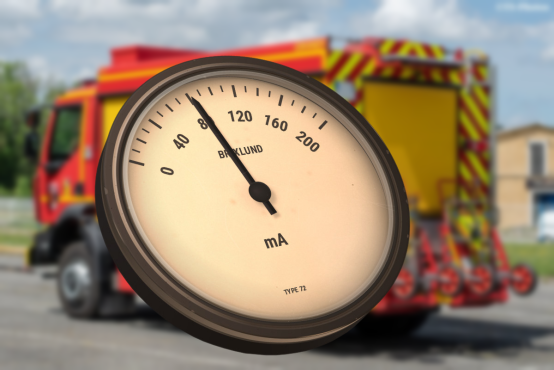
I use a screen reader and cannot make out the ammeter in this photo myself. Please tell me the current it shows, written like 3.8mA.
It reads 80mA
